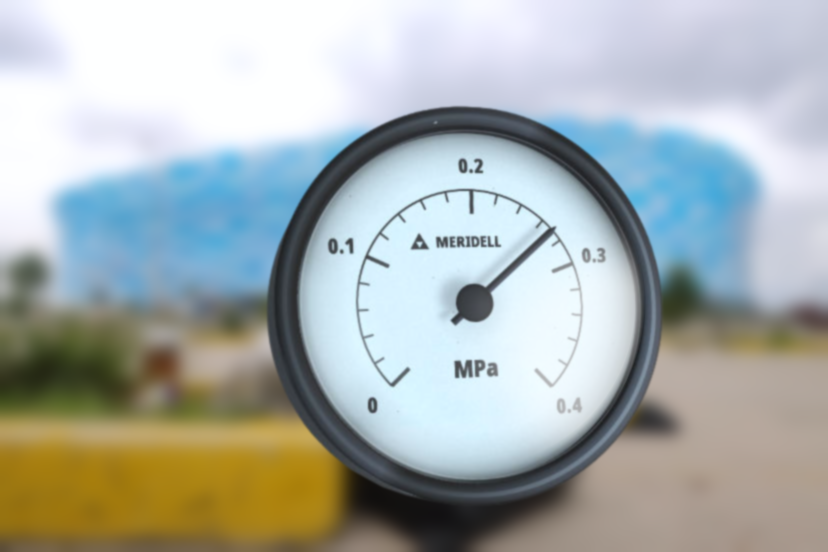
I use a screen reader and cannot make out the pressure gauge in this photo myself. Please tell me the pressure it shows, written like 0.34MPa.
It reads 0.27MPa
